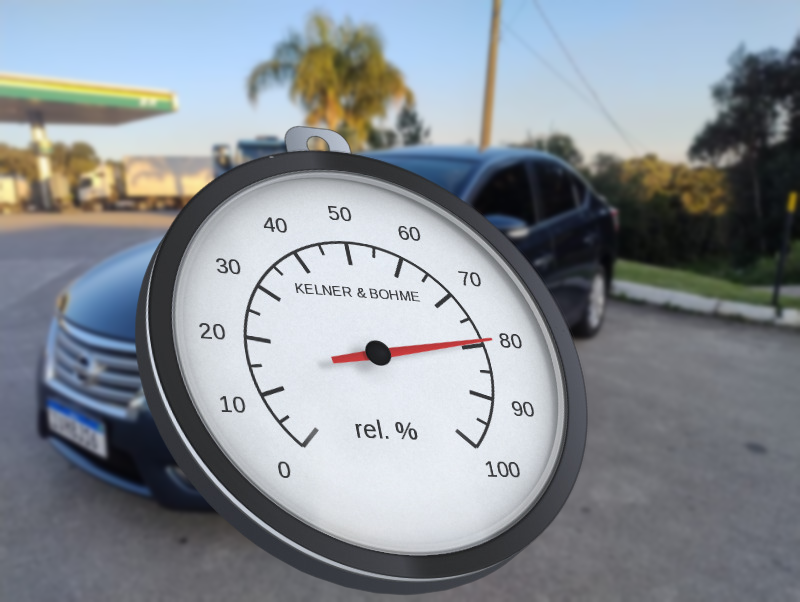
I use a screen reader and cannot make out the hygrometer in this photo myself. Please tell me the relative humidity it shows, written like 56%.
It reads 80%
